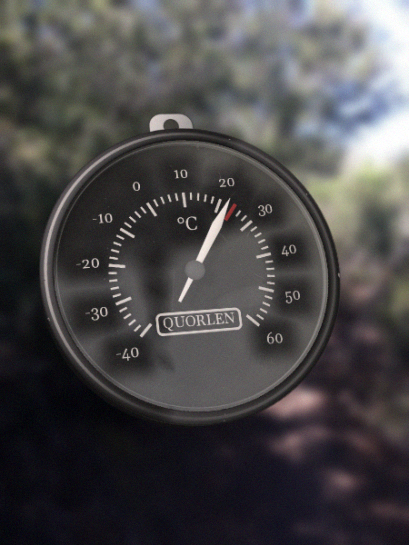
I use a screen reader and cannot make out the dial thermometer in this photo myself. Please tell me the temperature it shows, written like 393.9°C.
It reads 22°C
